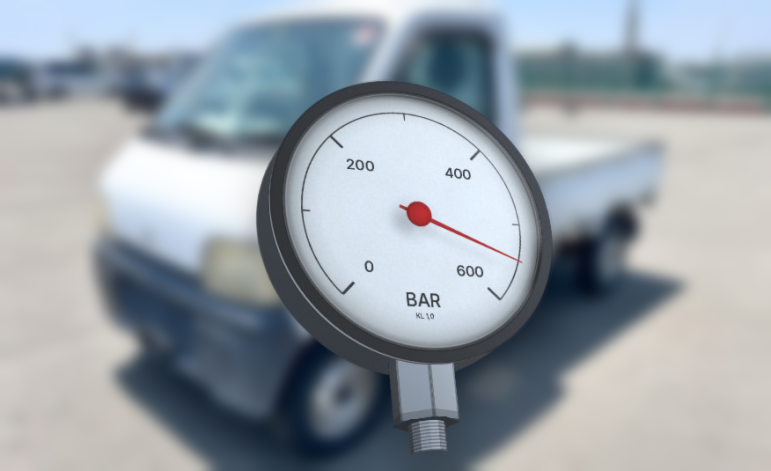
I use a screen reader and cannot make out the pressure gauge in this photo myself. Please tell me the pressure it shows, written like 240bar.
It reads 550bar
